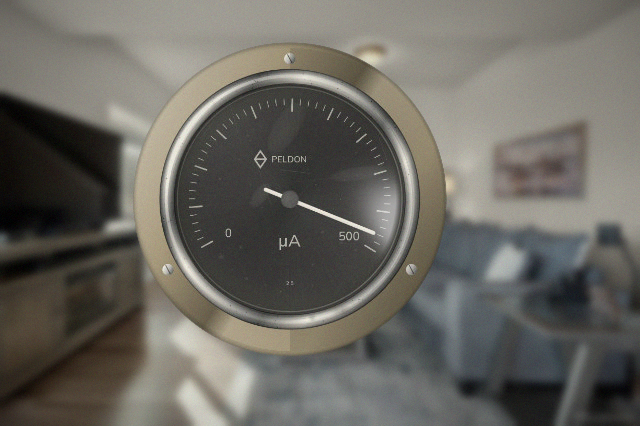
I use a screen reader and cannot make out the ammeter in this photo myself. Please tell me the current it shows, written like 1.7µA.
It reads 480µA
